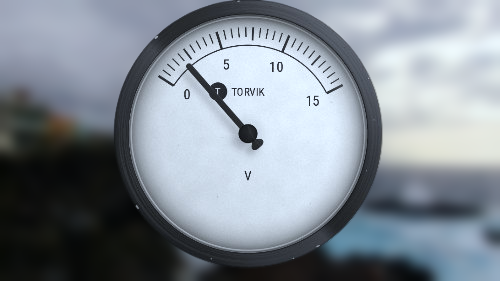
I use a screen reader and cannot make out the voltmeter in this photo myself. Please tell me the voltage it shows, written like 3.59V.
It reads 2V
